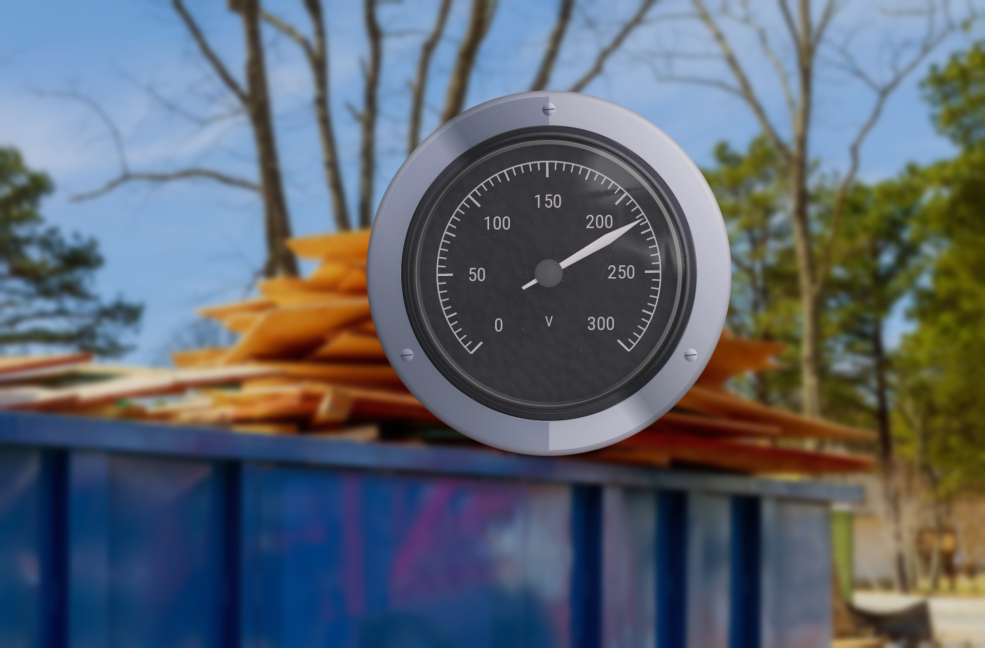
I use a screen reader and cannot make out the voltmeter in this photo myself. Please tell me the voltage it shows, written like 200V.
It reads 217.5V
